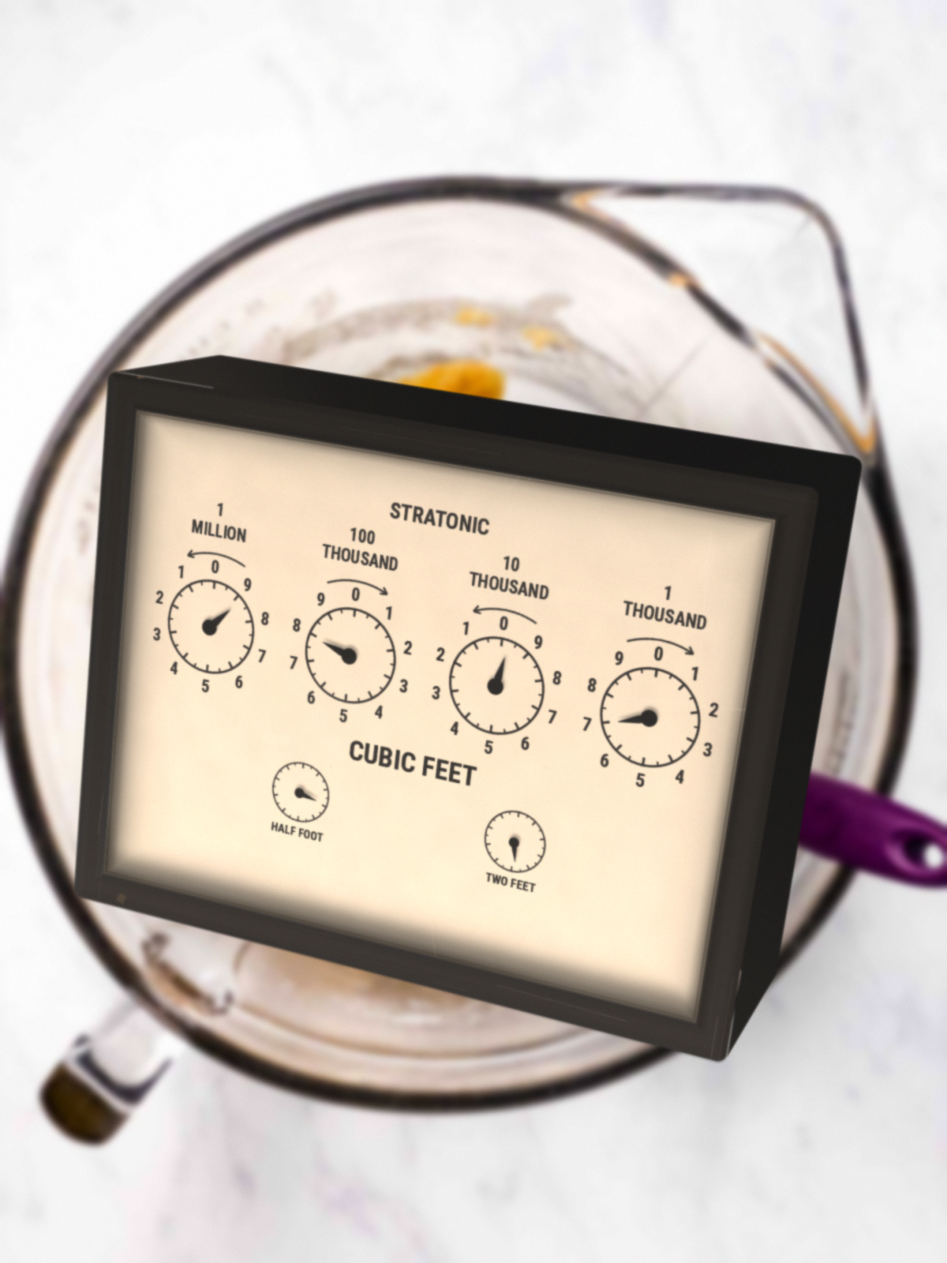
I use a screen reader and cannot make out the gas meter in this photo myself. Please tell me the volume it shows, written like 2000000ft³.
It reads 879700ft³
